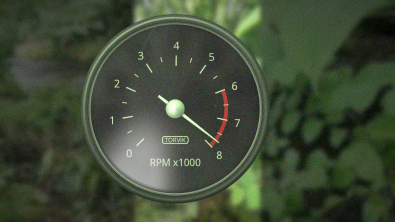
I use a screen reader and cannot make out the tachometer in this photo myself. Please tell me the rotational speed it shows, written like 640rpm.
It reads 7750rpm
